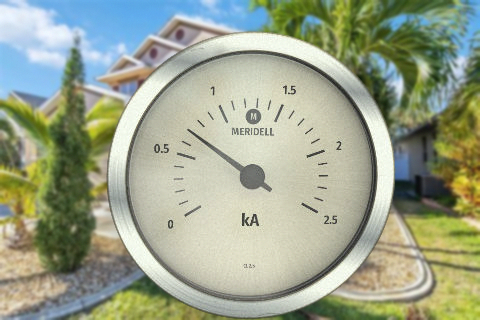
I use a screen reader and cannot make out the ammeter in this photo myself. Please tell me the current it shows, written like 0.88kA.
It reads 0.7kA
